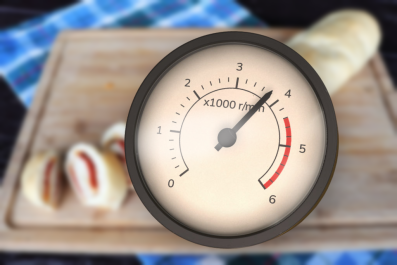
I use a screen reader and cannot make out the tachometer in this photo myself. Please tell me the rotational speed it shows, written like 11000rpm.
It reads 3800rpm
